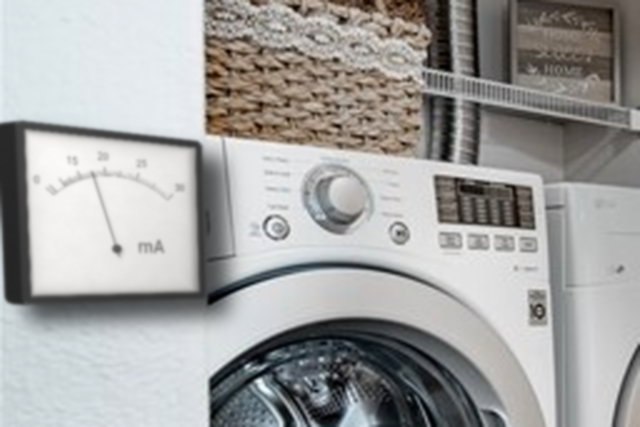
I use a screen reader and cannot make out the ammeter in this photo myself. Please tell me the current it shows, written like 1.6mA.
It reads 17.5mA
